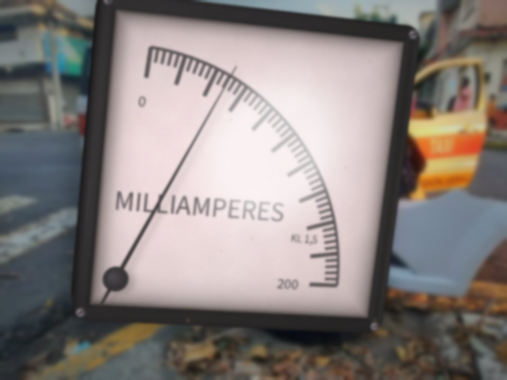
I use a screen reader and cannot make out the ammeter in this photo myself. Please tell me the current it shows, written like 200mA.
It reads 48mA
